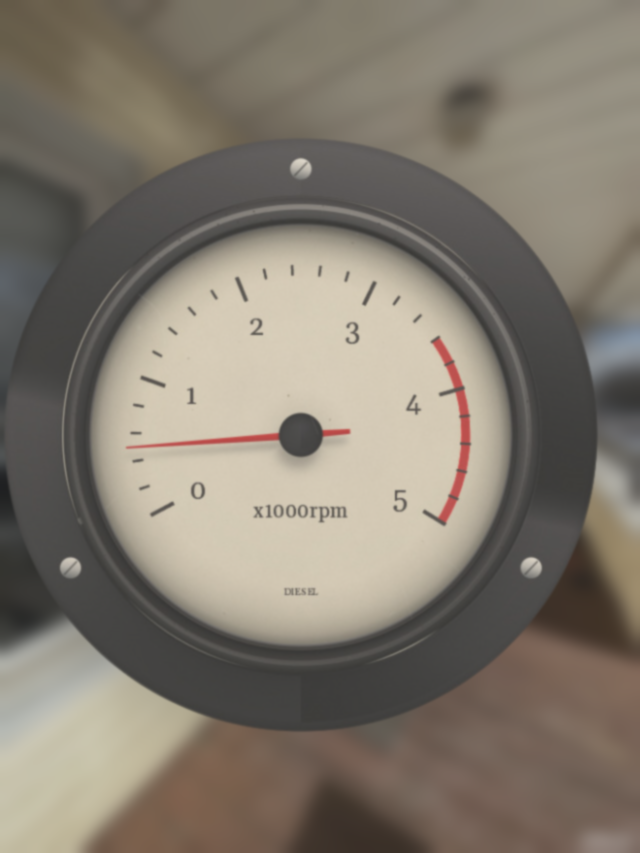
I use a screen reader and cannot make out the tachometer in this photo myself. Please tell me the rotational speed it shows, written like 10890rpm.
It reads 500rpm
